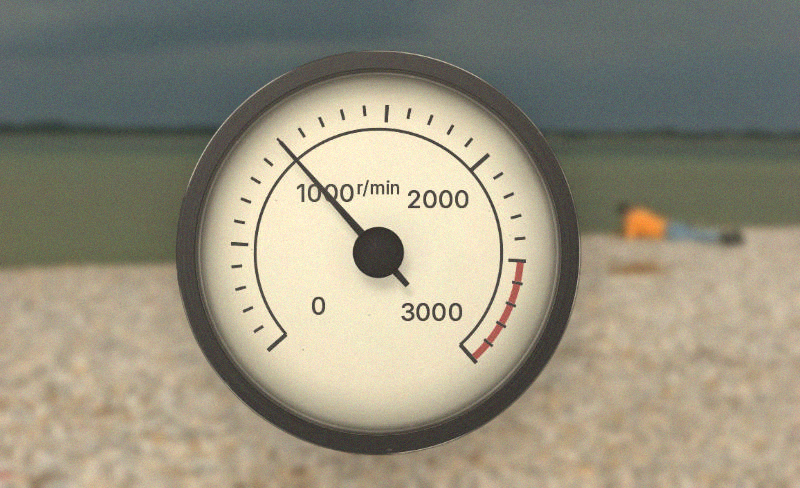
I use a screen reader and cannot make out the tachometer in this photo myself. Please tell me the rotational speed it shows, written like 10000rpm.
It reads 1000rpm
